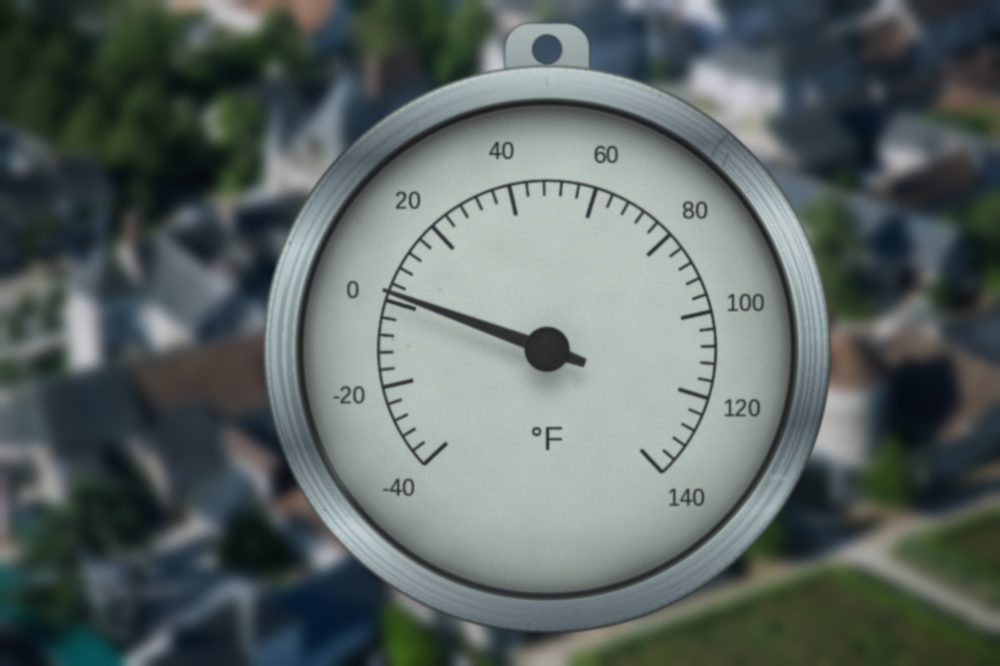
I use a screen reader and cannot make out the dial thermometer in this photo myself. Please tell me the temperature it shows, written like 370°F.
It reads 2°F
